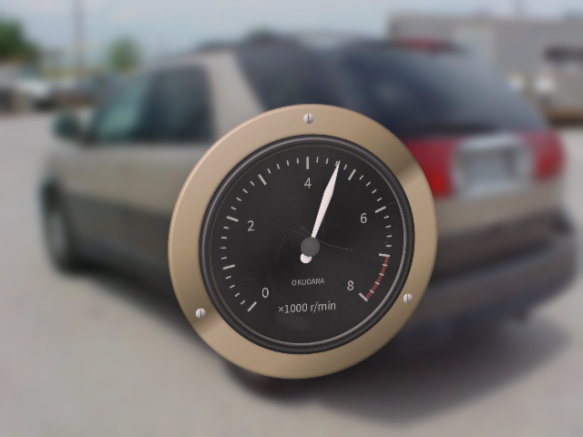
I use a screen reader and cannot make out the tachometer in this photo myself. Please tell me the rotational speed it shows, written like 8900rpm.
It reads 4600rpm
